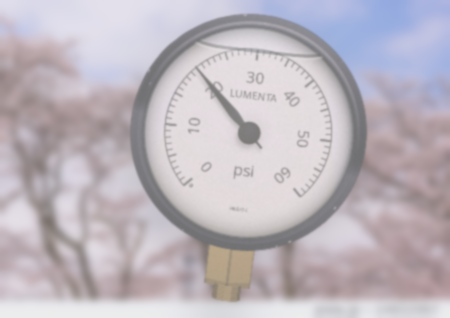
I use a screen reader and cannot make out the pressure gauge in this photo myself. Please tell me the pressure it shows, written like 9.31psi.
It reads 20psi
